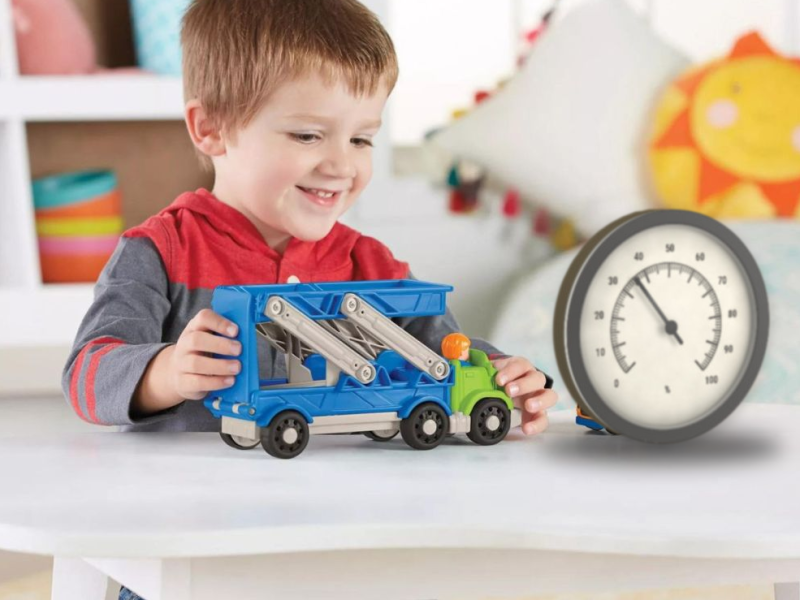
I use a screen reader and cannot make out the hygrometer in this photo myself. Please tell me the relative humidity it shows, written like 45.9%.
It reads 35%
